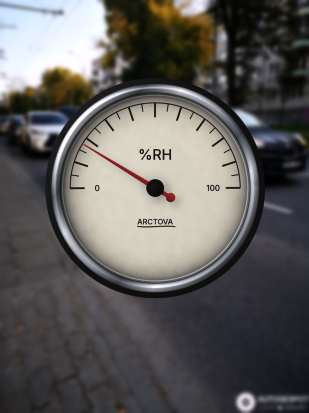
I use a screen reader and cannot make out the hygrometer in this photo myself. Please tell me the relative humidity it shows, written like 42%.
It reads 17.5%
